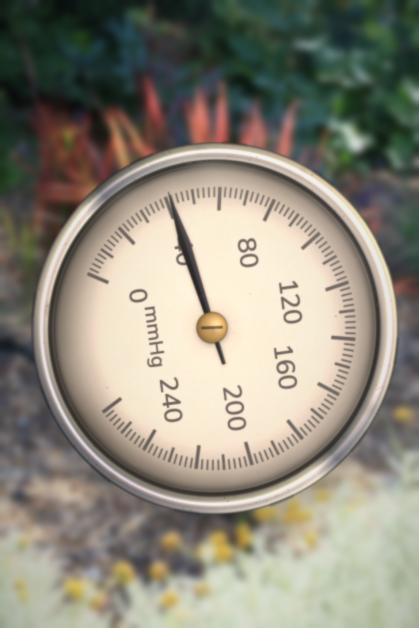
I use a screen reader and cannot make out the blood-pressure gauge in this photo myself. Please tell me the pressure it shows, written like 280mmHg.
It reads 42mmHg
